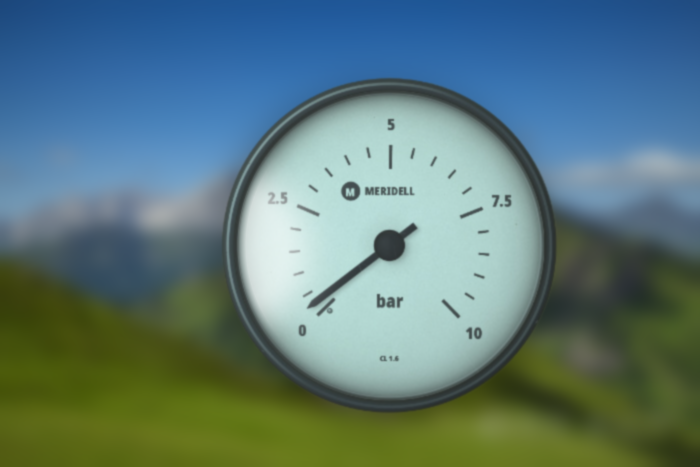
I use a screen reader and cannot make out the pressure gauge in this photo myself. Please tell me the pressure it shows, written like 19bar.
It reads 0.25bar
